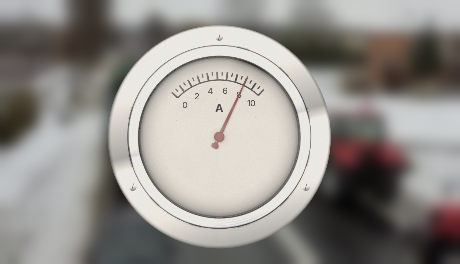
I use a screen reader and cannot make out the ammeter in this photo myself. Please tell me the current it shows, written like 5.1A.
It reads 8A
